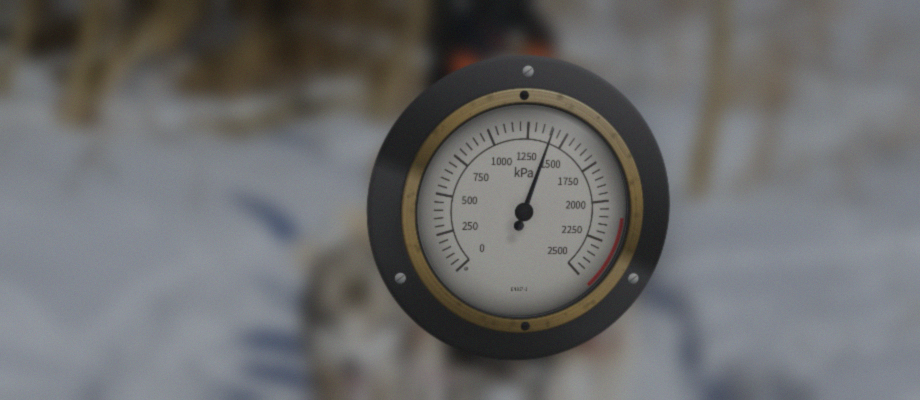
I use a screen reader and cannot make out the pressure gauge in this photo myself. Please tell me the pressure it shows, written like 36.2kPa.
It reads 1400kPa
